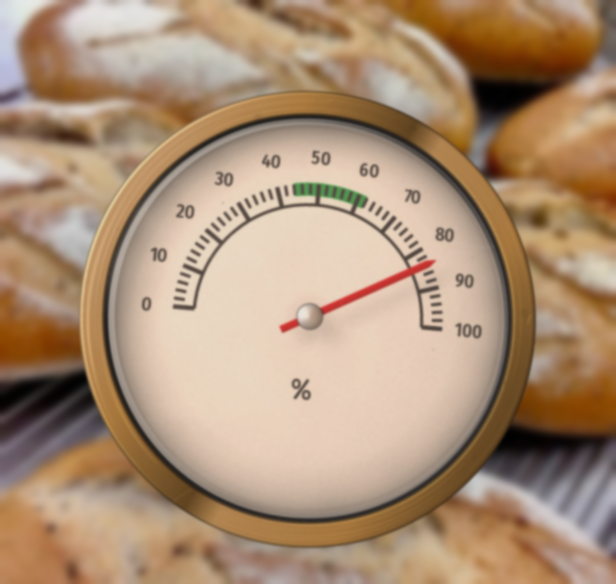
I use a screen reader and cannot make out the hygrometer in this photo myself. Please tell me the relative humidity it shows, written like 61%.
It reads 84%
